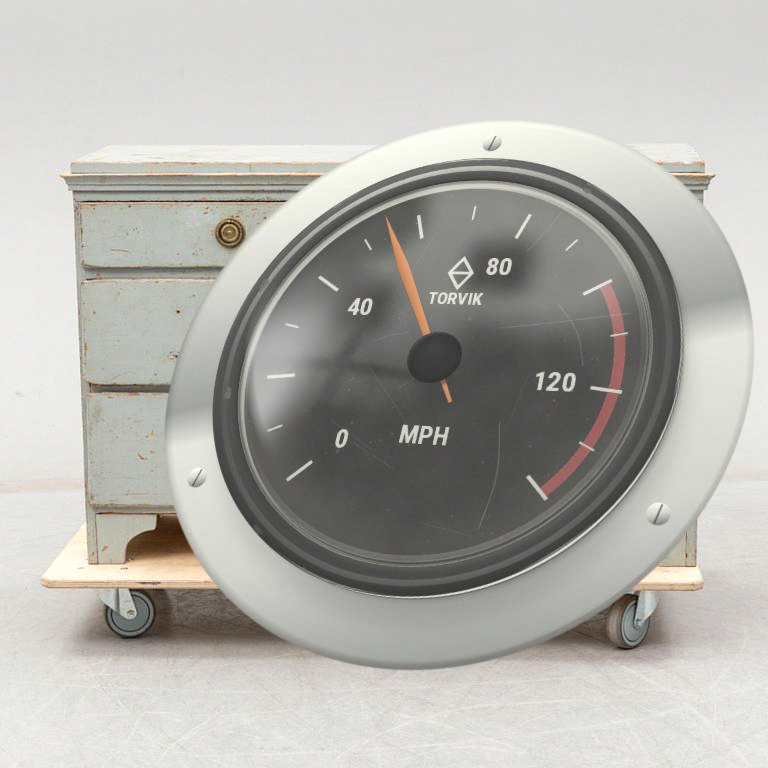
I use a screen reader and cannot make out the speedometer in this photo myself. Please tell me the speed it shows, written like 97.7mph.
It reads 55mph
